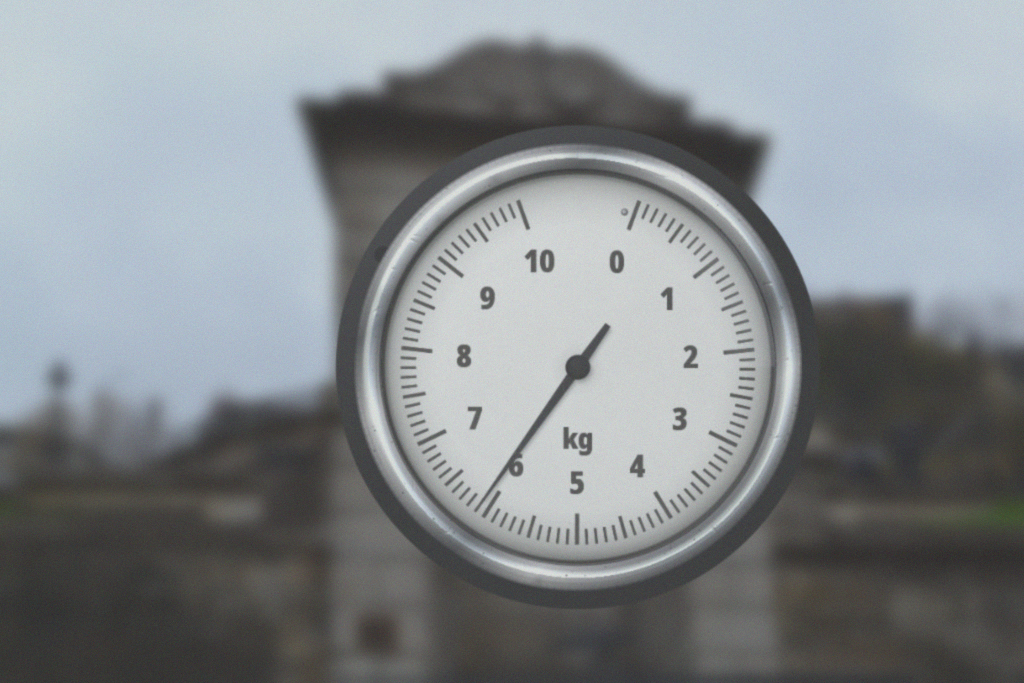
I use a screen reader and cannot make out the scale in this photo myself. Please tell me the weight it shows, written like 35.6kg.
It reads 6.1kg
